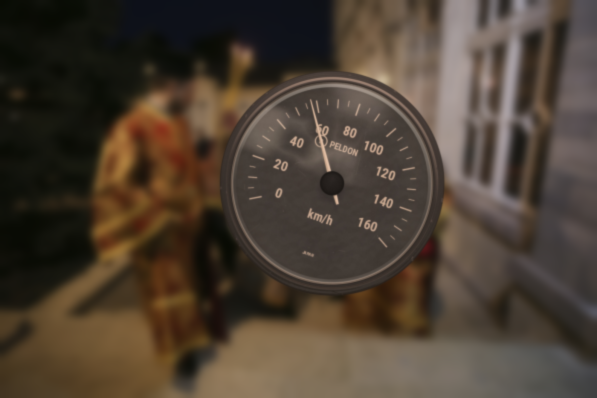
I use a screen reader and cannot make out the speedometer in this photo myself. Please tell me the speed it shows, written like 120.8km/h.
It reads 57.5km/h
